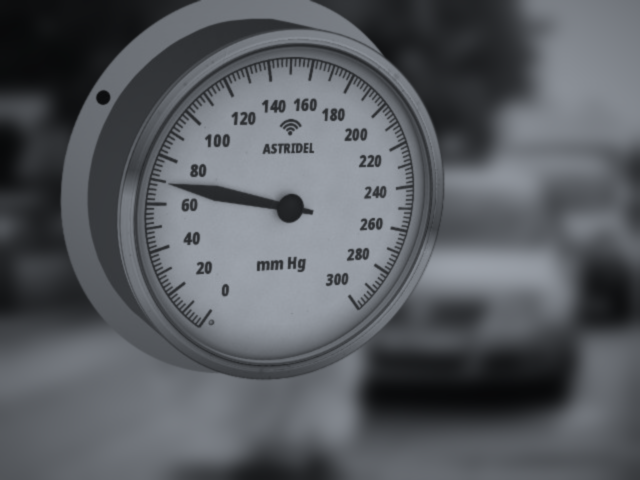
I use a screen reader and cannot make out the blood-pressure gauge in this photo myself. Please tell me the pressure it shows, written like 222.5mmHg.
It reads 70mmHg
